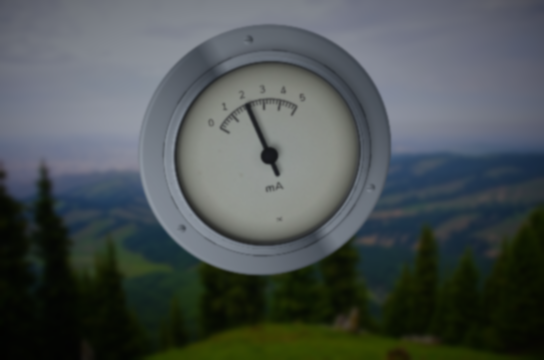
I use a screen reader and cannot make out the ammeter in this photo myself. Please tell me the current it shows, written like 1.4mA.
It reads 2mA
